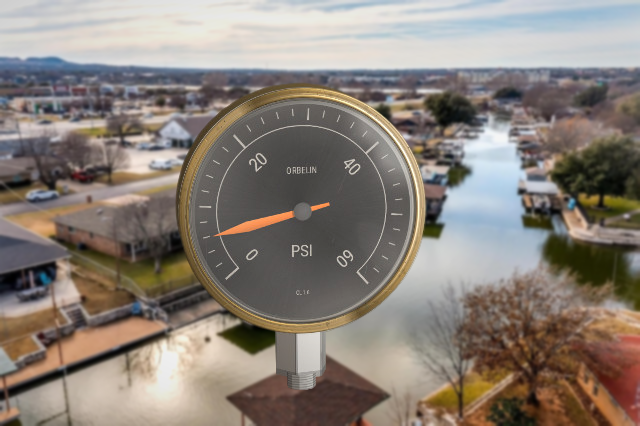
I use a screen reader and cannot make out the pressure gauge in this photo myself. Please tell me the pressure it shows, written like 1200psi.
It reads 6psi
